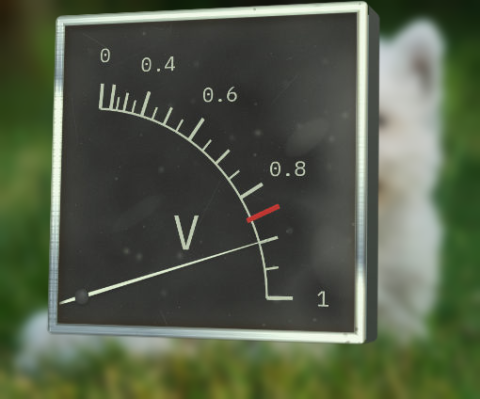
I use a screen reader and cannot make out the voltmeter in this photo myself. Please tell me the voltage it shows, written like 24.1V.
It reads 0.9V
